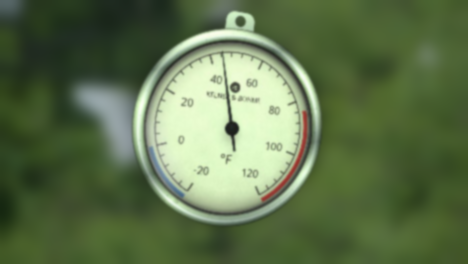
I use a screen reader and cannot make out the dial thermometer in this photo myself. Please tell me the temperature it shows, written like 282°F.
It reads 44°F
